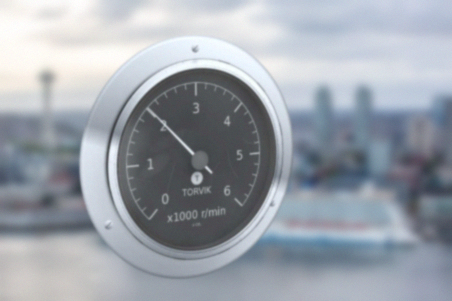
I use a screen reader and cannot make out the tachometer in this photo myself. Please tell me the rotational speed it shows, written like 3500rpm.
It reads 2000rpm
